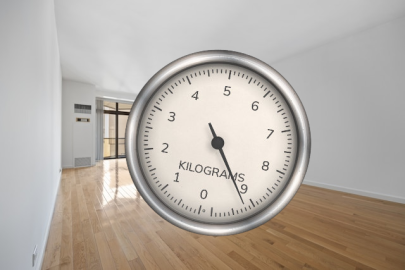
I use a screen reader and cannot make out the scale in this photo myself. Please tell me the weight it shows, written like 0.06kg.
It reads 9.2kg
